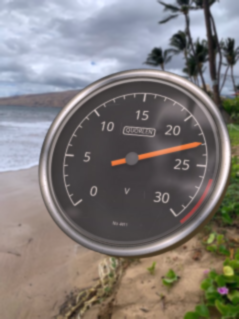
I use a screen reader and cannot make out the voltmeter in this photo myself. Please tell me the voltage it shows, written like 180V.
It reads 23V
